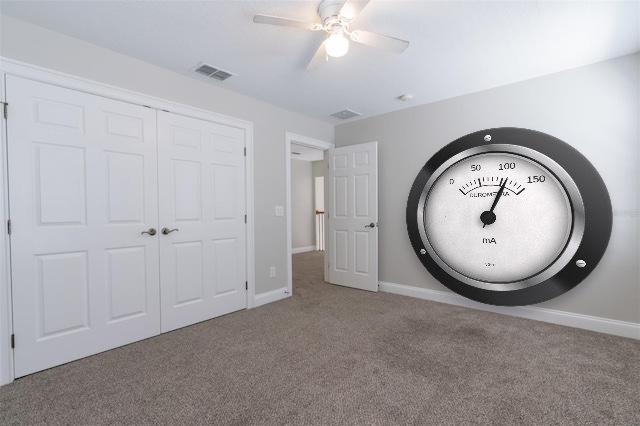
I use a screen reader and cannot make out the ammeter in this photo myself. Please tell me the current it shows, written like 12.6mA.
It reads 110mA
